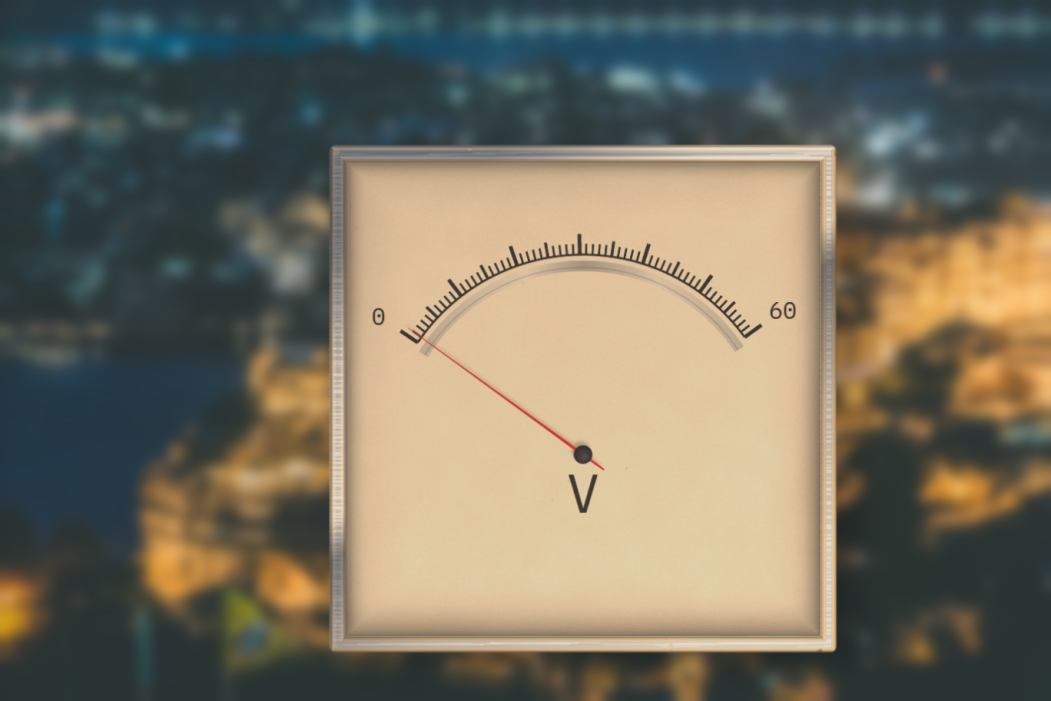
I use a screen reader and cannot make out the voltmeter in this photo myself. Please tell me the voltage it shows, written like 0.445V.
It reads 1V
